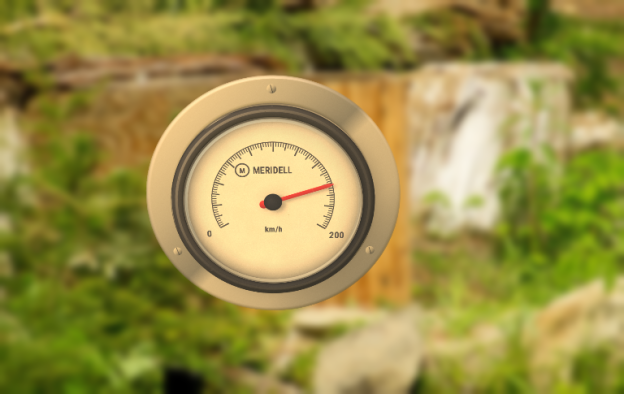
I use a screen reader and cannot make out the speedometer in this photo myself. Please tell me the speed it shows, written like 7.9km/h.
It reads 160km/h
